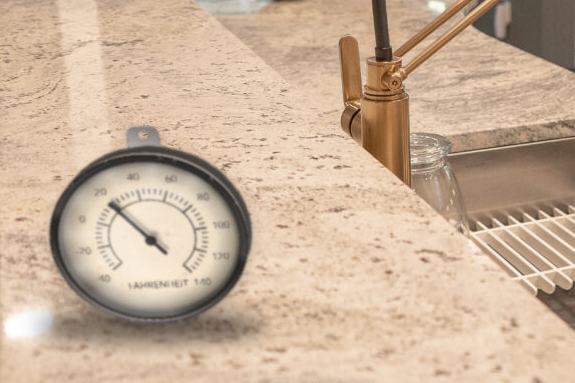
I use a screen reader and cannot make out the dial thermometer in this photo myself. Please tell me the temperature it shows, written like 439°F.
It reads 20°F
